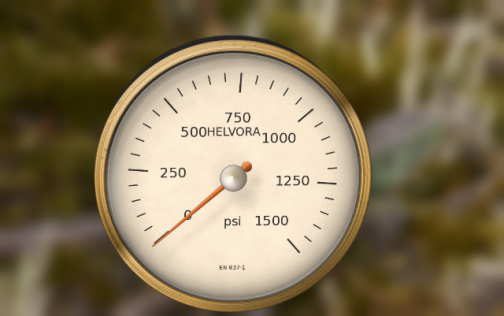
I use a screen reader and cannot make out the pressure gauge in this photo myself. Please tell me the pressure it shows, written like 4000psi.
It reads 0psi
